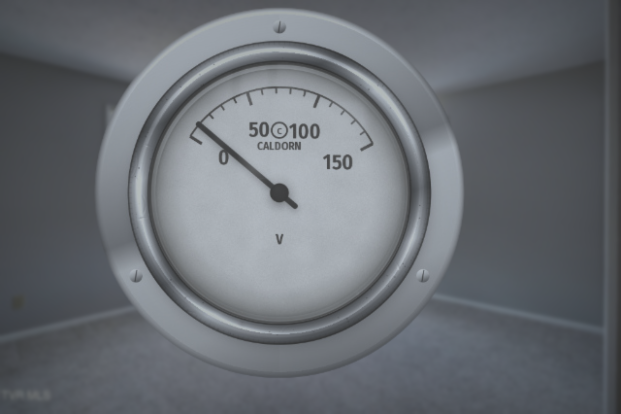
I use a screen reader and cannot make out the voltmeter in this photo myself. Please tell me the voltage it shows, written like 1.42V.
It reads 10V
